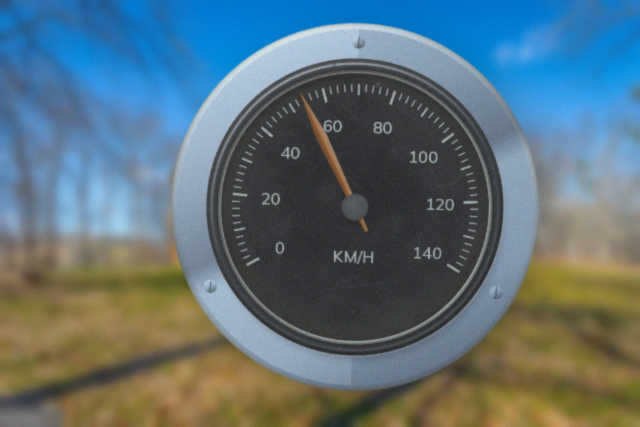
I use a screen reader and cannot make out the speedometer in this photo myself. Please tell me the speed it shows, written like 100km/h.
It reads 54km/h
